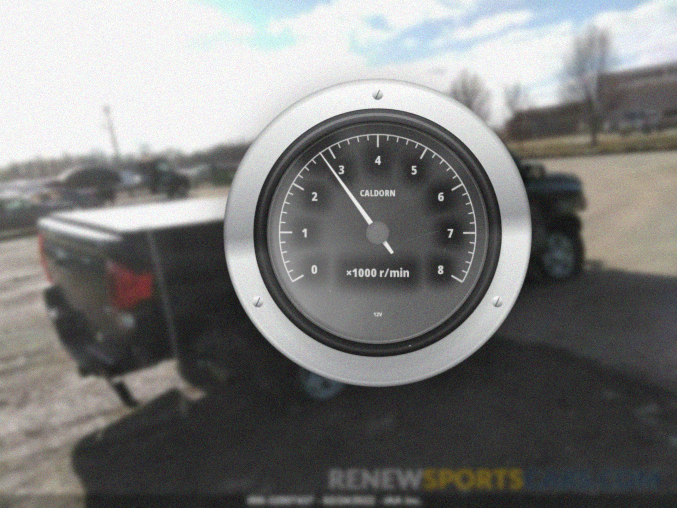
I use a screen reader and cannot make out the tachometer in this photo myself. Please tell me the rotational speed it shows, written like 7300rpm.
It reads 2800rpm
